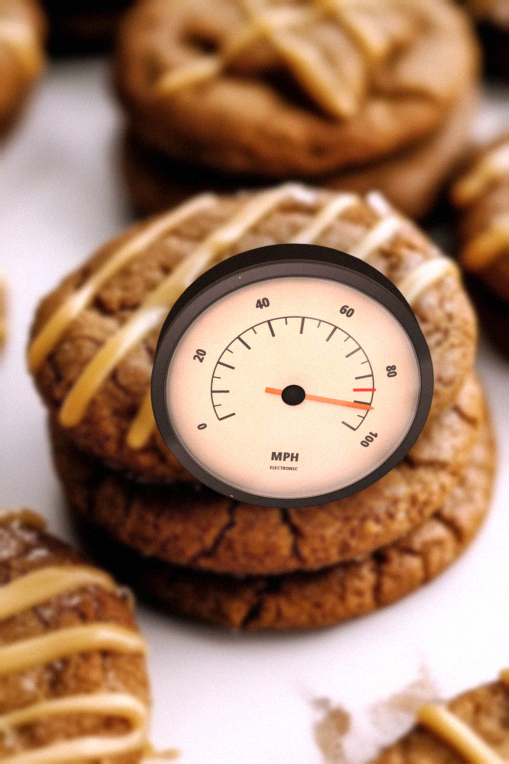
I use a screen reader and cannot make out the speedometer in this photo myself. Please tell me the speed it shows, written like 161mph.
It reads 90mph
